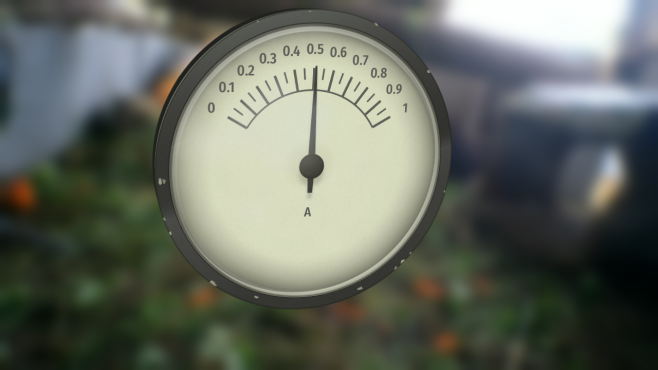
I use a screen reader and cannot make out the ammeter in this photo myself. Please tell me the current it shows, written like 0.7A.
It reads 0.5A
